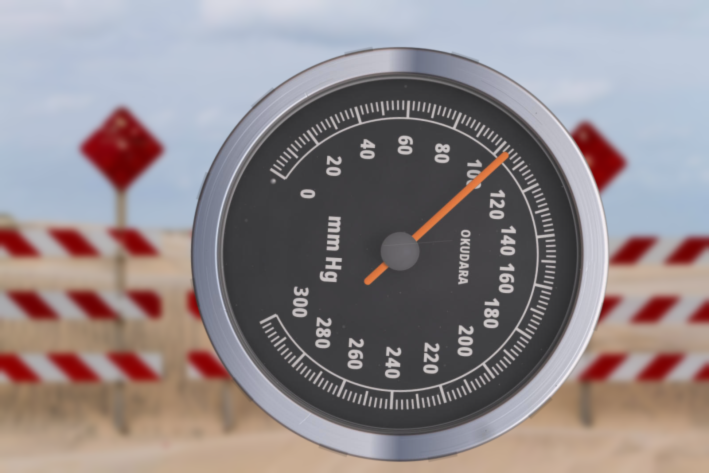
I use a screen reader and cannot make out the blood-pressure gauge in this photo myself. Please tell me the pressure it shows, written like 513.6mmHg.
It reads 104mmHg
